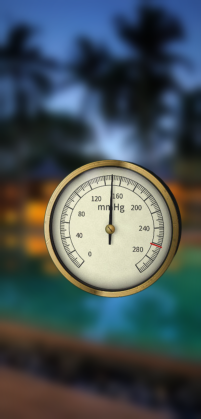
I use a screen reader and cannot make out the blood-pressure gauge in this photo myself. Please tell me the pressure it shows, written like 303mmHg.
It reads 150mmHg
